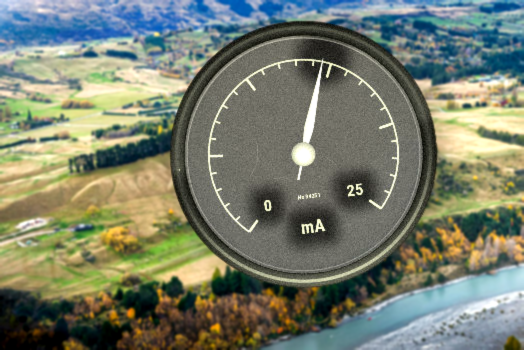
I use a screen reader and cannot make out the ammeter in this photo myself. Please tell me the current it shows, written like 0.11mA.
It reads 14.5mA
